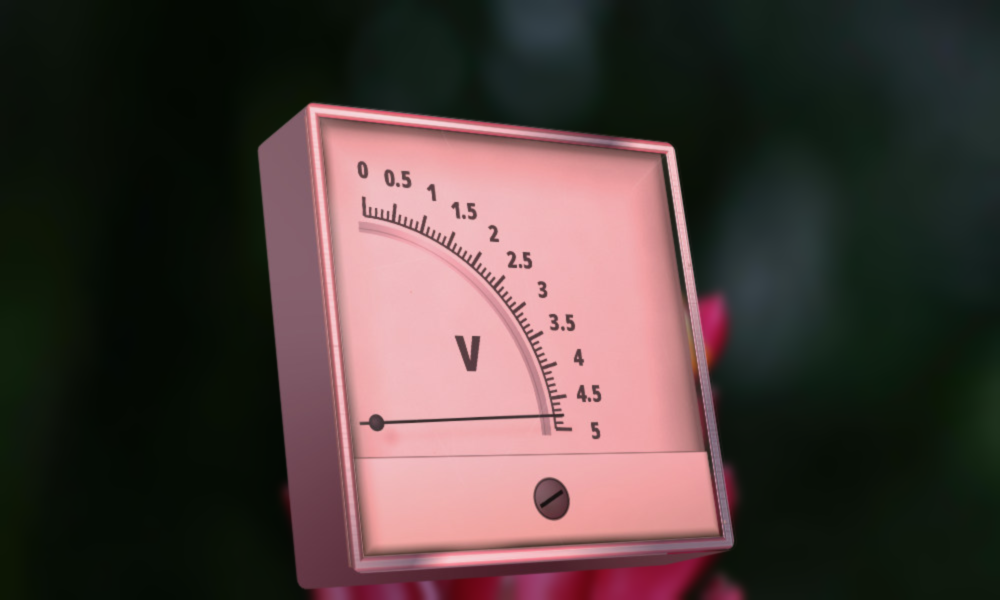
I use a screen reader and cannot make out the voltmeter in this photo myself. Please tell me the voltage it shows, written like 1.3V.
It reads 4.8V
